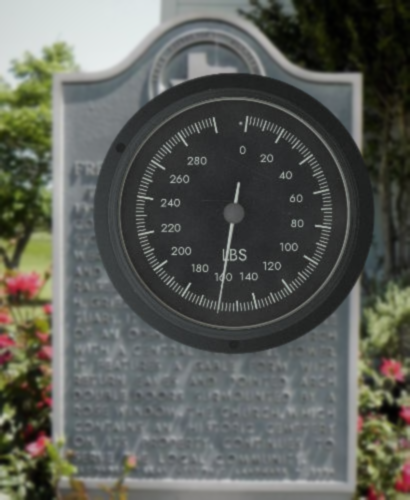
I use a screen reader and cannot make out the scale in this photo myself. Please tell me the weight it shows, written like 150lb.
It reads 160lb
